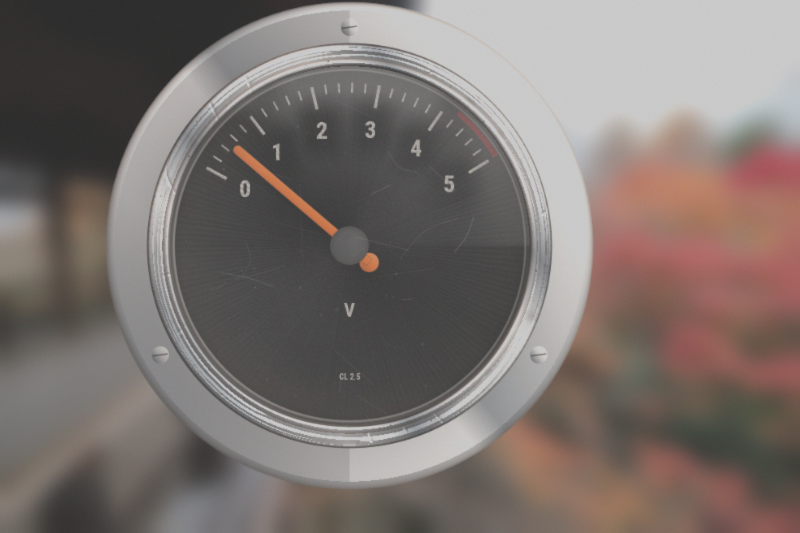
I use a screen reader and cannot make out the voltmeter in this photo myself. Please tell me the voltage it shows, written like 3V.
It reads 0.5V
